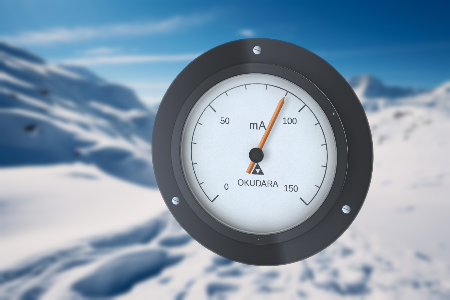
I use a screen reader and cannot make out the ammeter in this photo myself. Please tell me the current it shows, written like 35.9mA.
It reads 90mA
